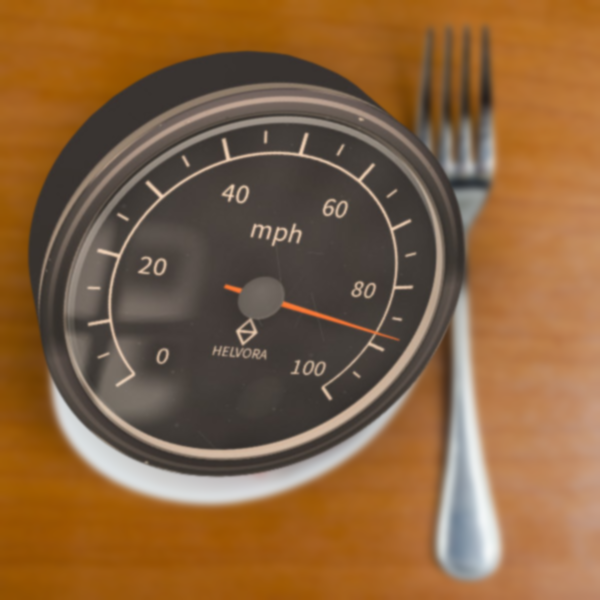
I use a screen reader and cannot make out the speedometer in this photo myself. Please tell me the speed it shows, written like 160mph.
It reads 87.5mph
